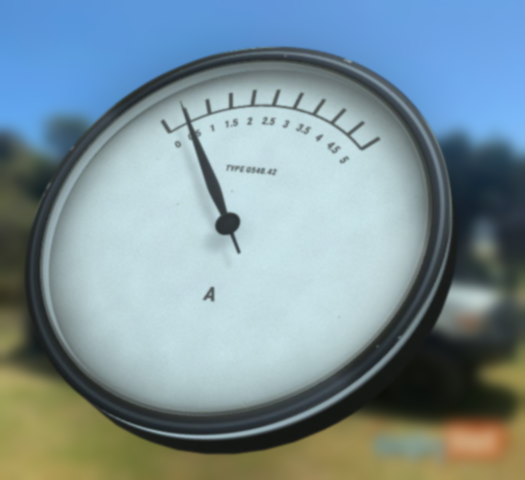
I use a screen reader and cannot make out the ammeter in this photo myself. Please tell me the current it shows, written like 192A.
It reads 0.5A
